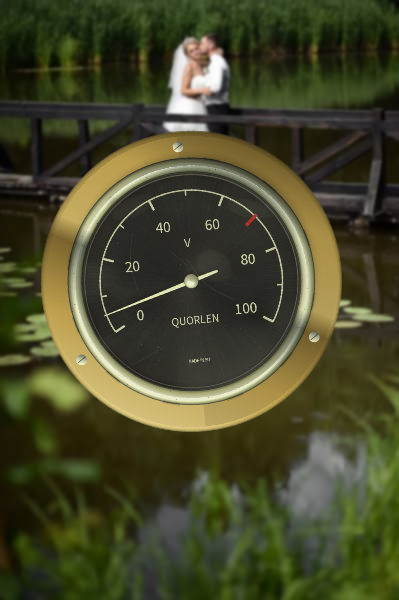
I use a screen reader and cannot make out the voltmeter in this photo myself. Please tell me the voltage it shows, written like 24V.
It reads 5V
